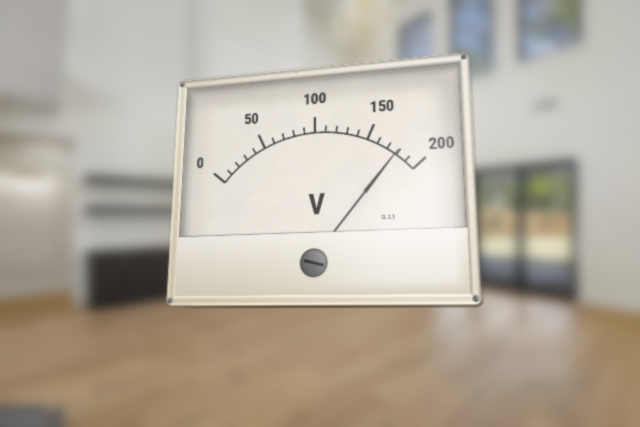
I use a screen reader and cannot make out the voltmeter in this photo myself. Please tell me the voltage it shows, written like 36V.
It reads 180V
